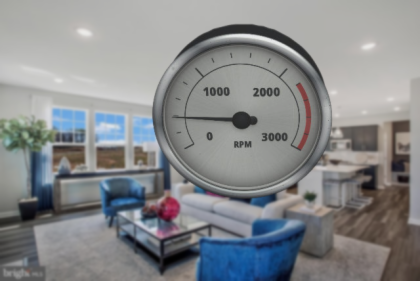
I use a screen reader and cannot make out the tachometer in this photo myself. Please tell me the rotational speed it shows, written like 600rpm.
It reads 400rpm
